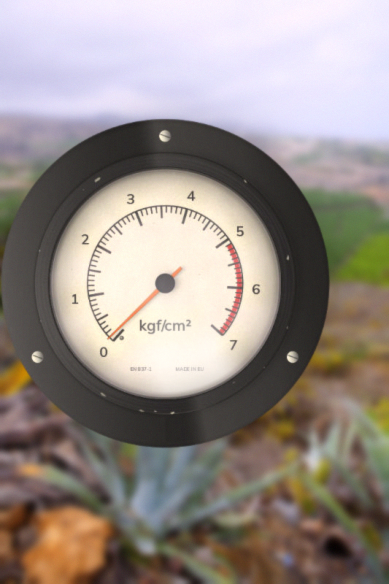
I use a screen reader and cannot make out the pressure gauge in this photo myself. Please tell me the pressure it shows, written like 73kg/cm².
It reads 0.1kg/cm²
